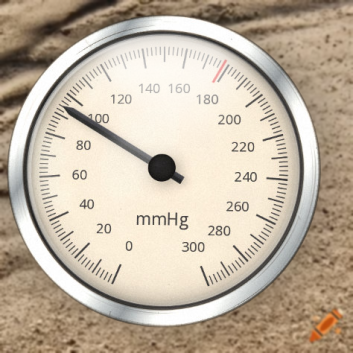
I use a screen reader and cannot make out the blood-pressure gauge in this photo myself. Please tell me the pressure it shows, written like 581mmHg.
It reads 94mmHg
